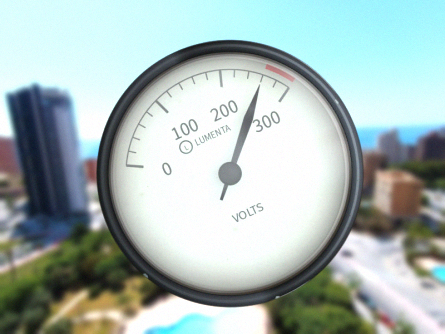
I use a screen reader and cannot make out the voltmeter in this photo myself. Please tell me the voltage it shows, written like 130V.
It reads 260V
